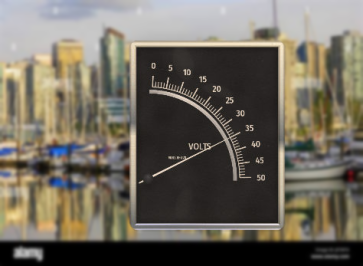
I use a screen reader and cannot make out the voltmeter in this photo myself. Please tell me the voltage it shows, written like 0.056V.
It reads 35V
